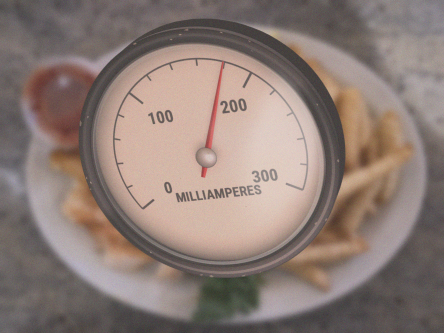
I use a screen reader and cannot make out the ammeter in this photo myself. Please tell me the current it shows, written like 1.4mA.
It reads 180mA
